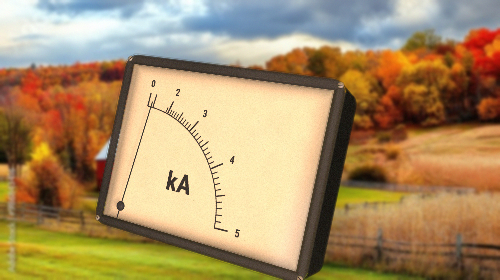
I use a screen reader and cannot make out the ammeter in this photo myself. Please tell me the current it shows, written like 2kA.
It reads 1kA
